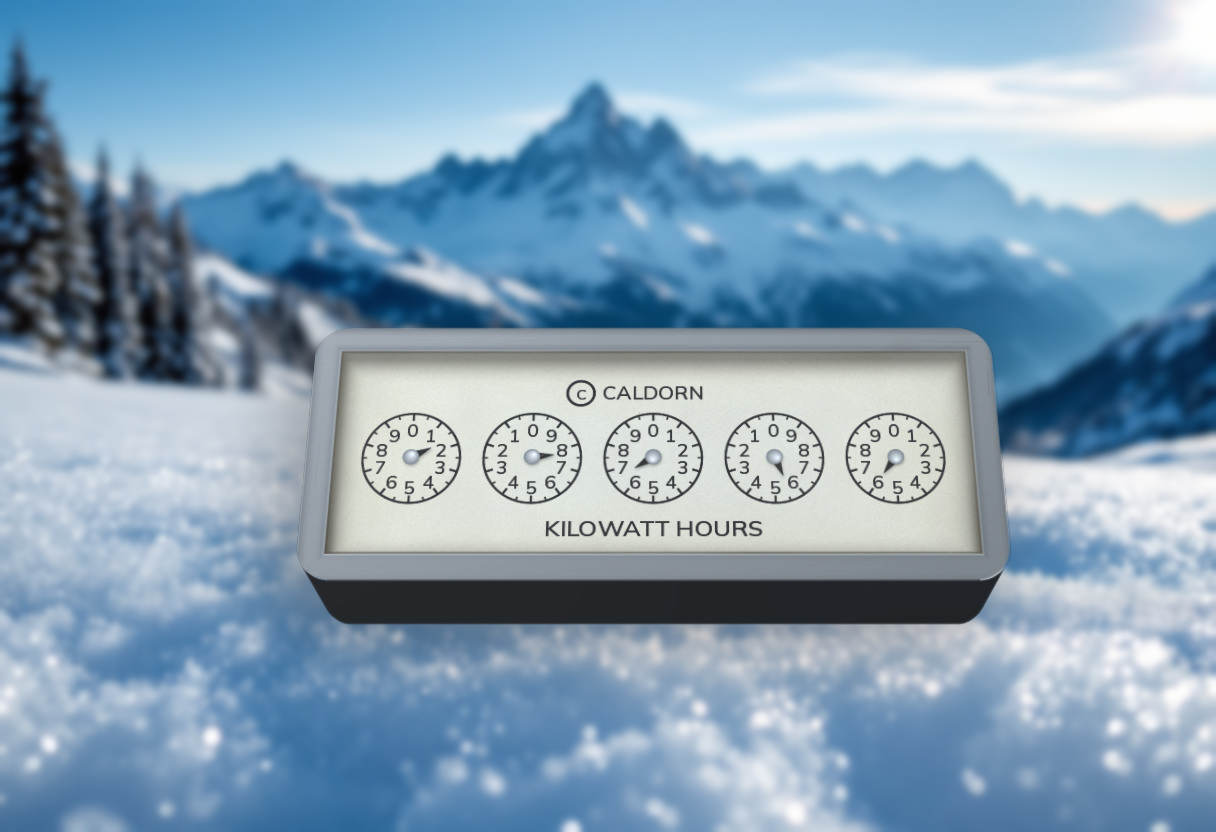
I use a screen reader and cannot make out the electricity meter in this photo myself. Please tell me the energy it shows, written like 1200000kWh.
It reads 17656kWh
